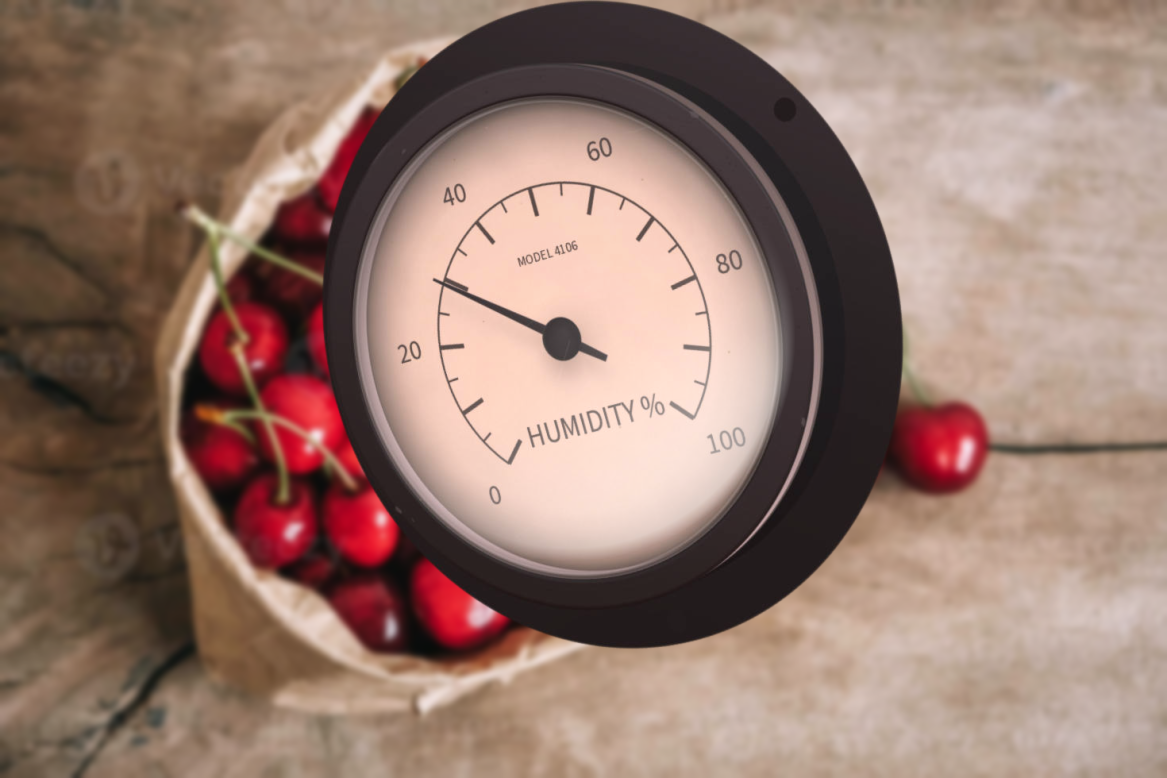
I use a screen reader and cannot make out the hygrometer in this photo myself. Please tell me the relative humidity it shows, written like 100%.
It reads 30%
